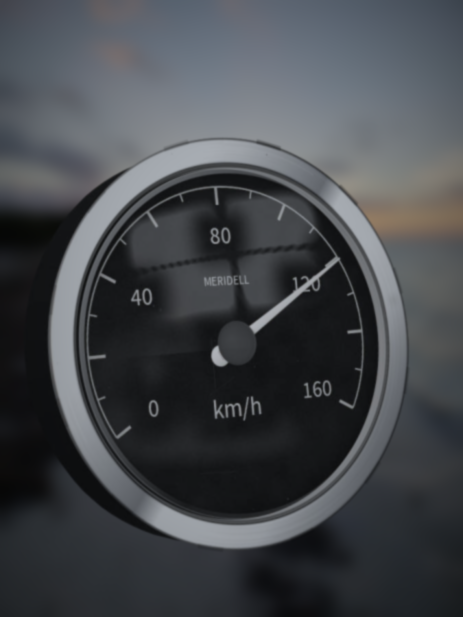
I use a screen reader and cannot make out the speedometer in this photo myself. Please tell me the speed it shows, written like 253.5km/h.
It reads 120km/h
